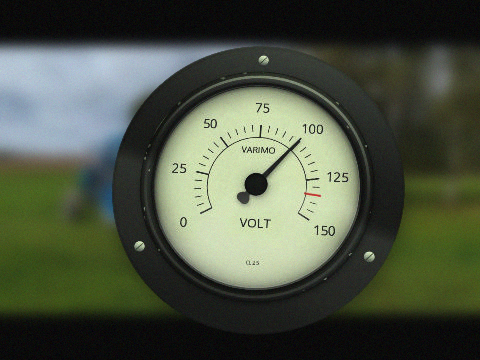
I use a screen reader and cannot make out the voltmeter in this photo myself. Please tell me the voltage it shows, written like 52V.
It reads 100V
